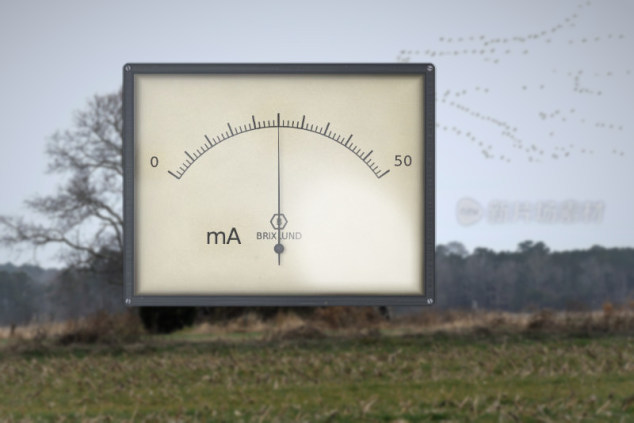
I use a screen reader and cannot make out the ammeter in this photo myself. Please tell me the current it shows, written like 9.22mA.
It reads 25mA
